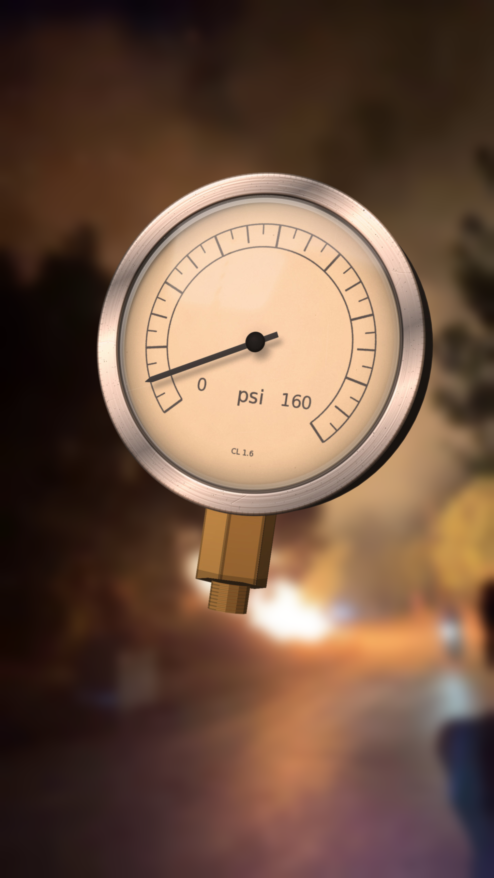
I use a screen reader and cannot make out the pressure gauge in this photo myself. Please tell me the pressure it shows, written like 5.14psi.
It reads 10psi
